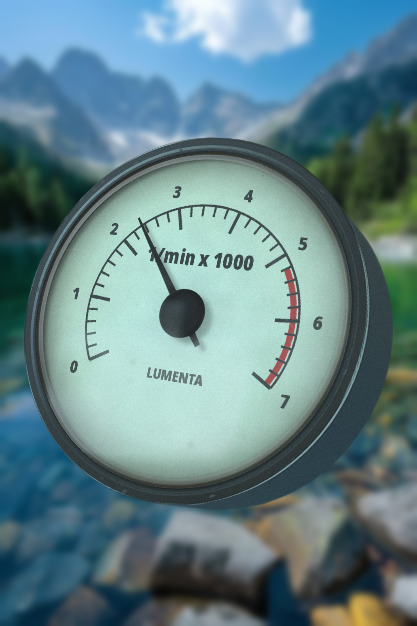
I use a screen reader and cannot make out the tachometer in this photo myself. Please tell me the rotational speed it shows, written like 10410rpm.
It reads 2400rpm
